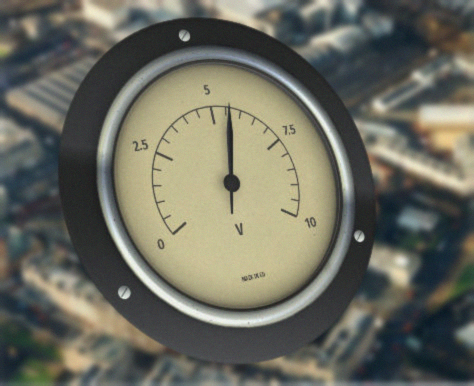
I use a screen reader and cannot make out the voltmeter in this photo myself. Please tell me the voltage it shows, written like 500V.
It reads 5.5V
